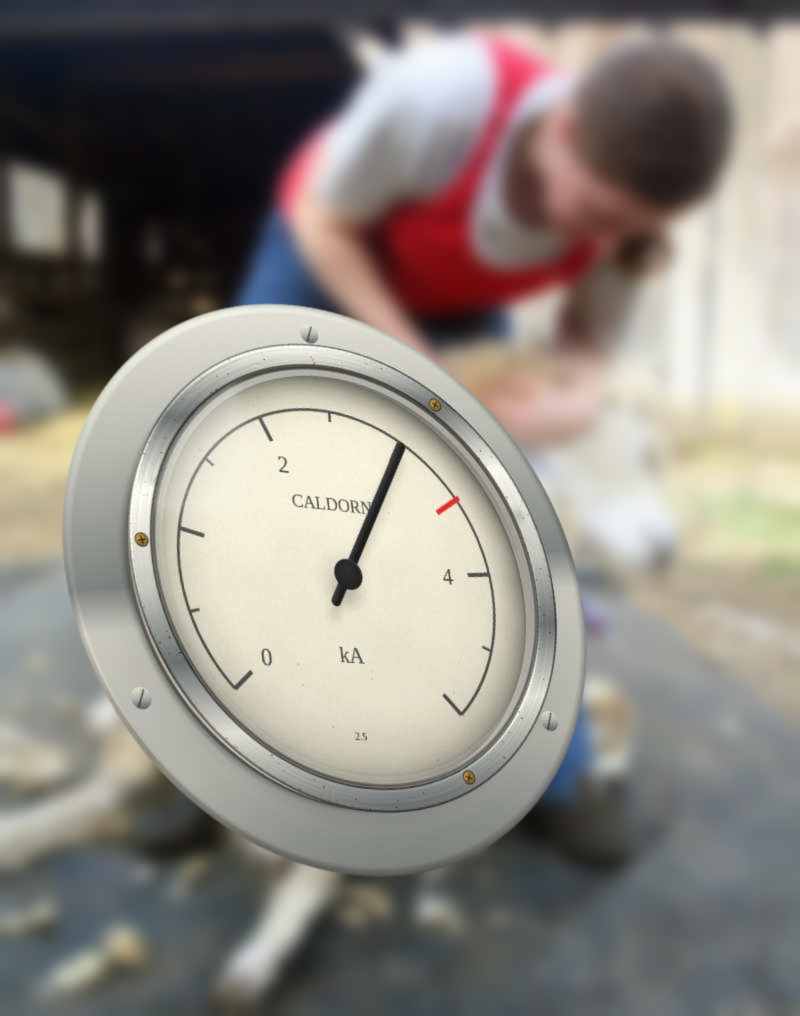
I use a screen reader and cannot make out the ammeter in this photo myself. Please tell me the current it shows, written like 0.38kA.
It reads 3kA
